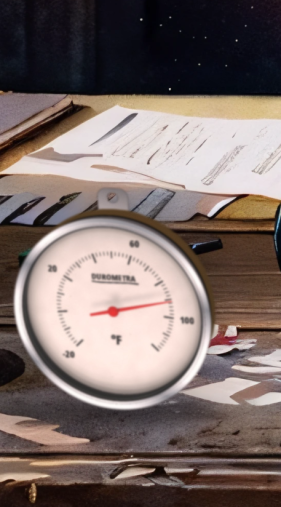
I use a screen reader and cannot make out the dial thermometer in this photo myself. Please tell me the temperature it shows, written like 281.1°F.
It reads 90°F
